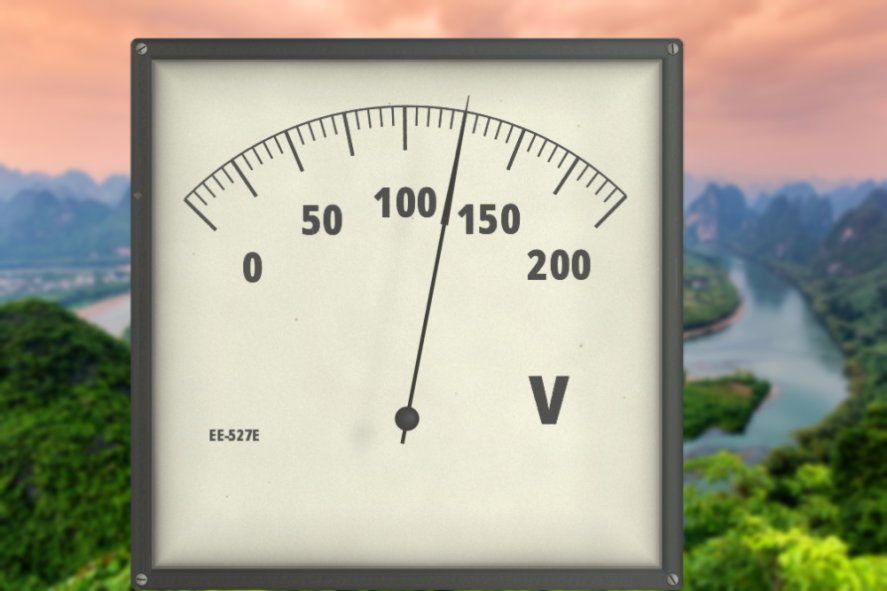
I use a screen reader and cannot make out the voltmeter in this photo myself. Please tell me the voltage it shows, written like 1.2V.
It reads 125V
